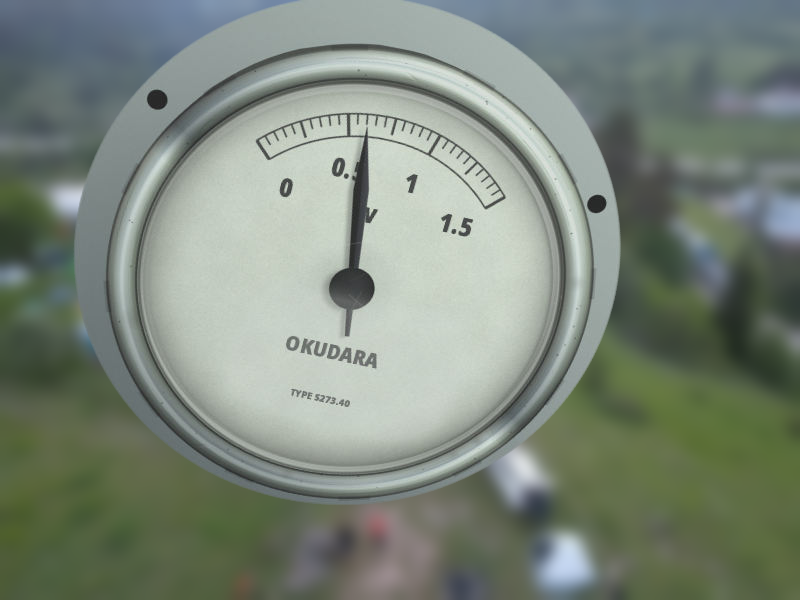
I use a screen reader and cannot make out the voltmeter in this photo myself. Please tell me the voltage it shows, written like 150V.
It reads 0.6V
